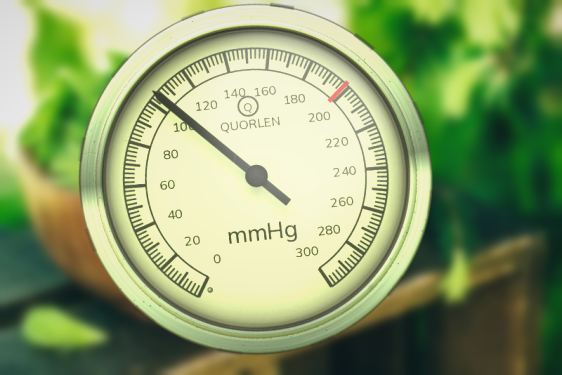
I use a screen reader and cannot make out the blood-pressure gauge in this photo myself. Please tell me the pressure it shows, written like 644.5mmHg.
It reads 104mmHg
